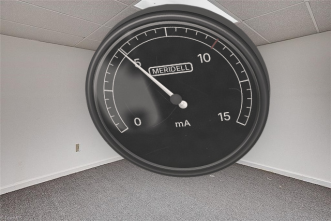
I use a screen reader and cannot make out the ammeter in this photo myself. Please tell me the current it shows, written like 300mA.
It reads 5mA
